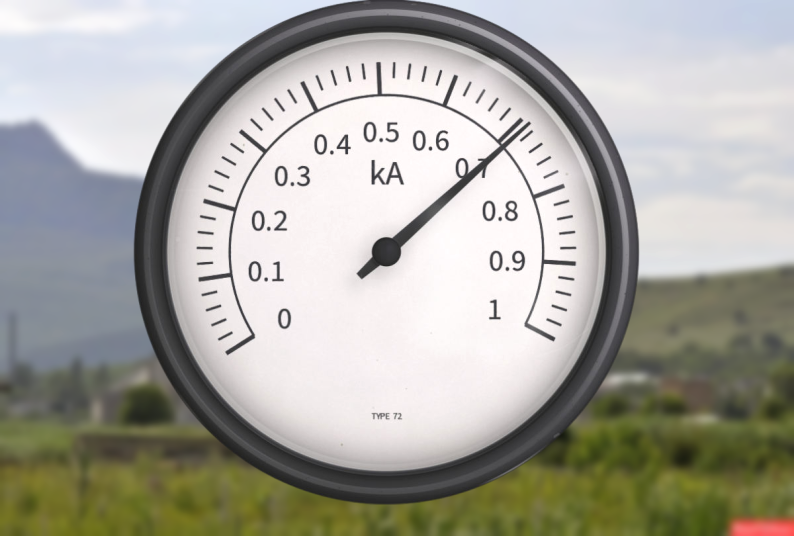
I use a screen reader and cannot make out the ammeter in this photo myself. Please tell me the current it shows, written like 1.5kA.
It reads 0.71kA
